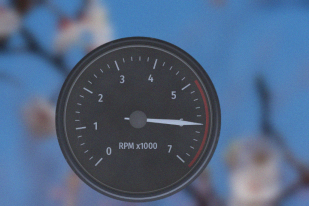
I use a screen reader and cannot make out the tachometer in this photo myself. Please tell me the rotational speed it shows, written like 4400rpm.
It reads 6000rpm
